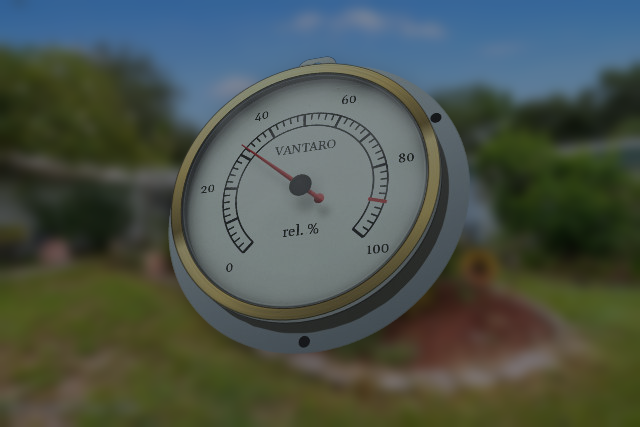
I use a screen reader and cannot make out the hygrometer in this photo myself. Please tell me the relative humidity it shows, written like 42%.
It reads 32%
